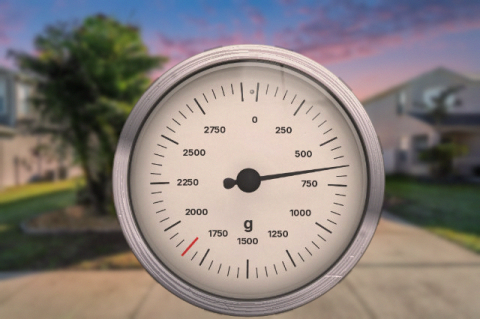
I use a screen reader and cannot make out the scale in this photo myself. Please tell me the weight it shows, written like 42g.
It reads 650g
